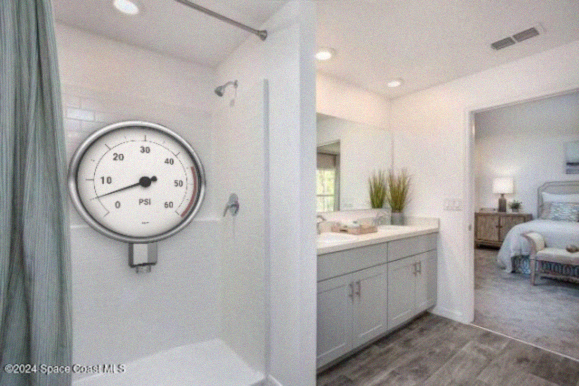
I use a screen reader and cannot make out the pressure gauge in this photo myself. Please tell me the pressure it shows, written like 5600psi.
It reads 5psi
